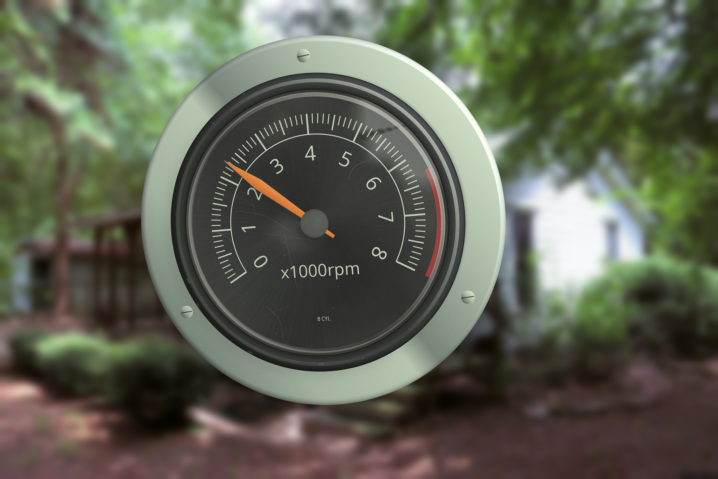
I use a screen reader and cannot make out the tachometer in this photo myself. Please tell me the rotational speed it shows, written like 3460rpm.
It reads 2300rpm
